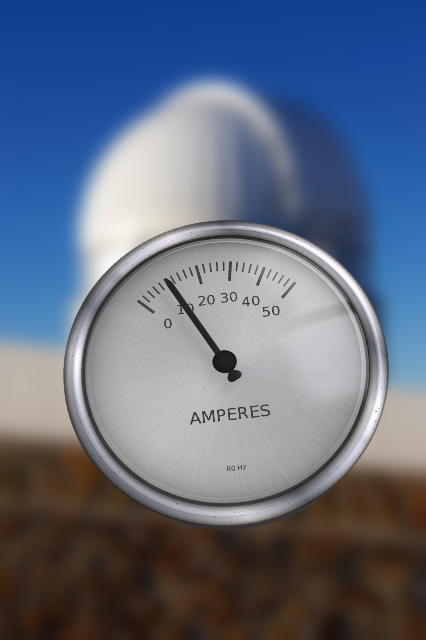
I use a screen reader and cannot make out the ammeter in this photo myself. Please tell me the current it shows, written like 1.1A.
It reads 10A
